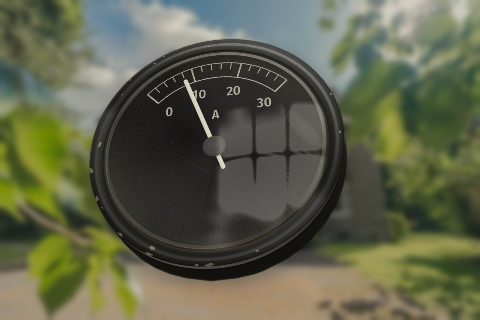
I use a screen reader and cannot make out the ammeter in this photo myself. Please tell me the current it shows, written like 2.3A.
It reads 8A
